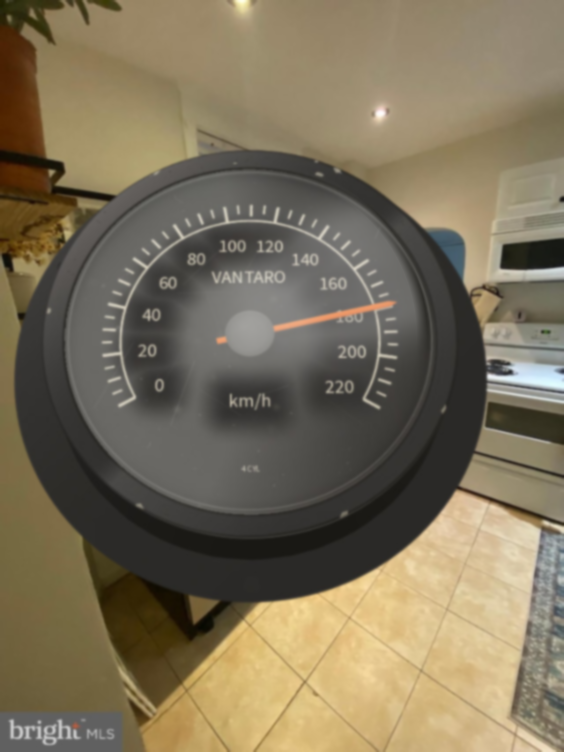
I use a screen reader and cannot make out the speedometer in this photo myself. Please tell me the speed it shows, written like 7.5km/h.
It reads 180km/h
